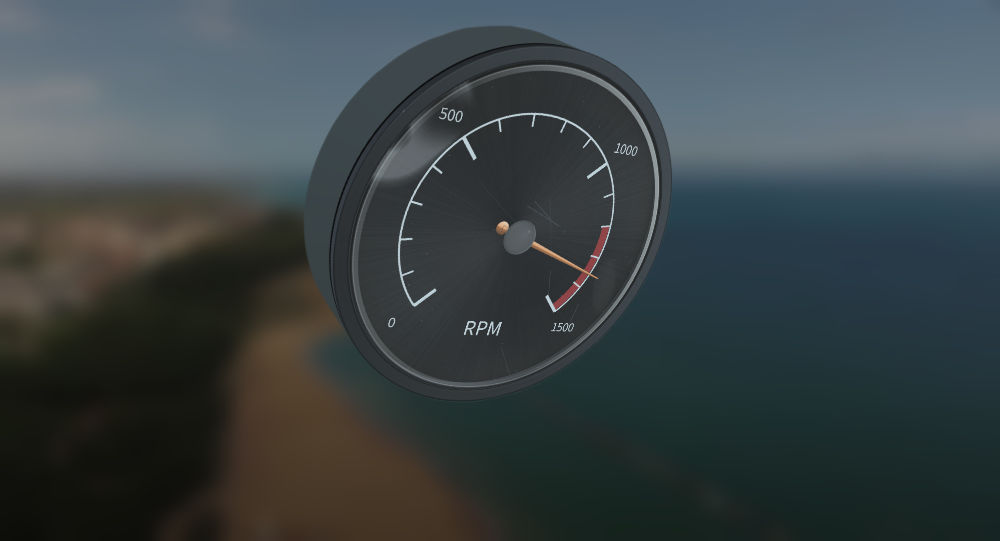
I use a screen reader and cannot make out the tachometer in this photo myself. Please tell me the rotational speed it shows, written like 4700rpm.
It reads 1350rpm
